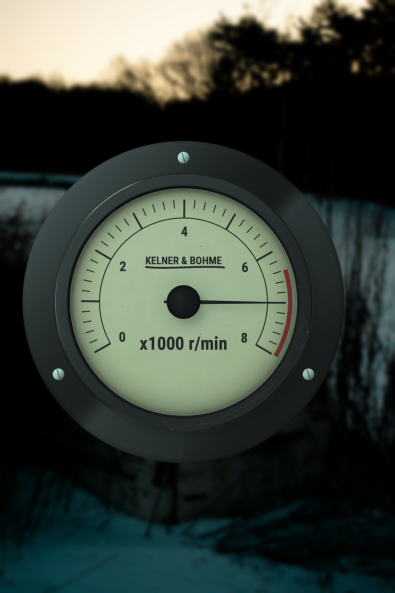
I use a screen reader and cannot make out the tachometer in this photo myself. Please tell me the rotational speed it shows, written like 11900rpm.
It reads 7000rpm
